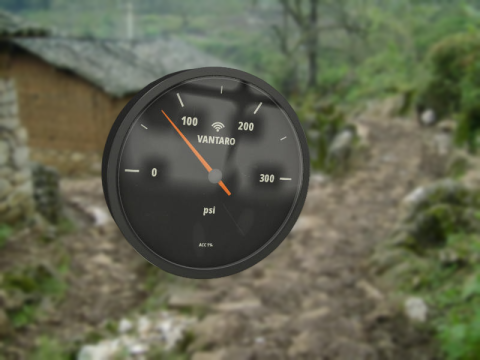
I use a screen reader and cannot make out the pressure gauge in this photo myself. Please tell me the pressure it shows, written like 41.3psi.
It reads 75psi
